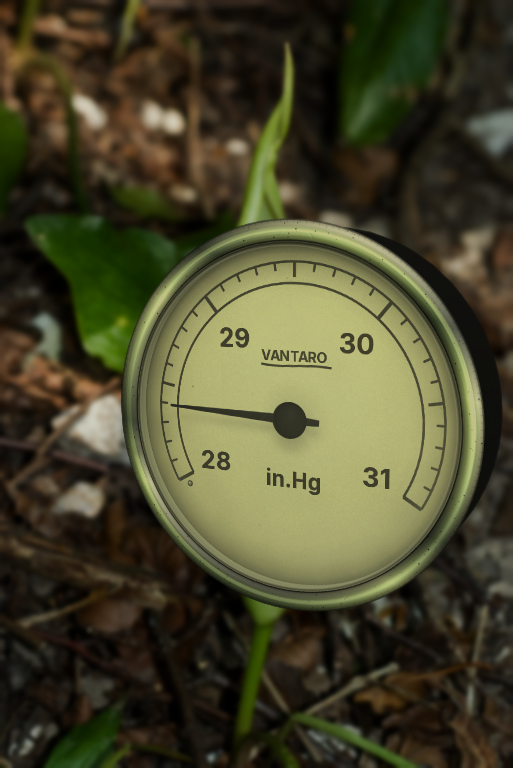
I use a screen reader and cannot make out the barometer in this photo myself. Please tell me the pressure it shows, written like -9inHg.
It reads 28.4inHg
